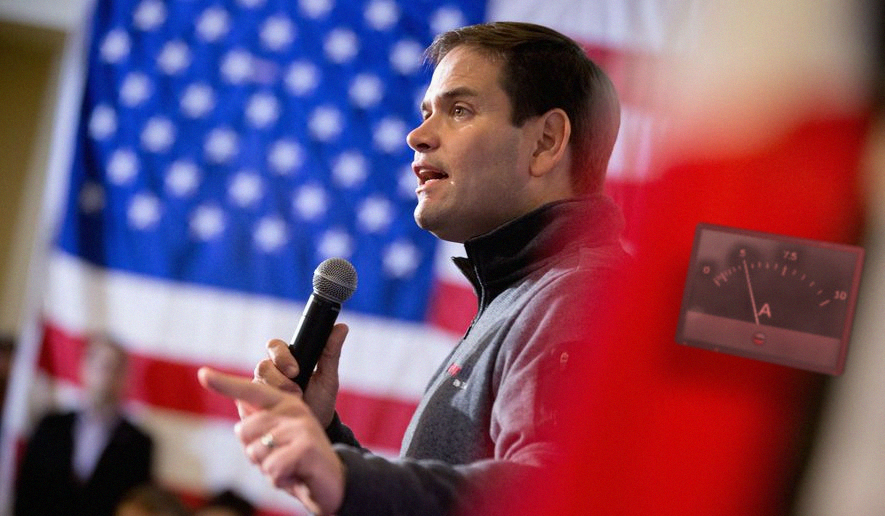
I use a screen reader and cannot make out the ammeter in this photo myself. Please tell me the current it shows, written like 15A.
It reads 5A
